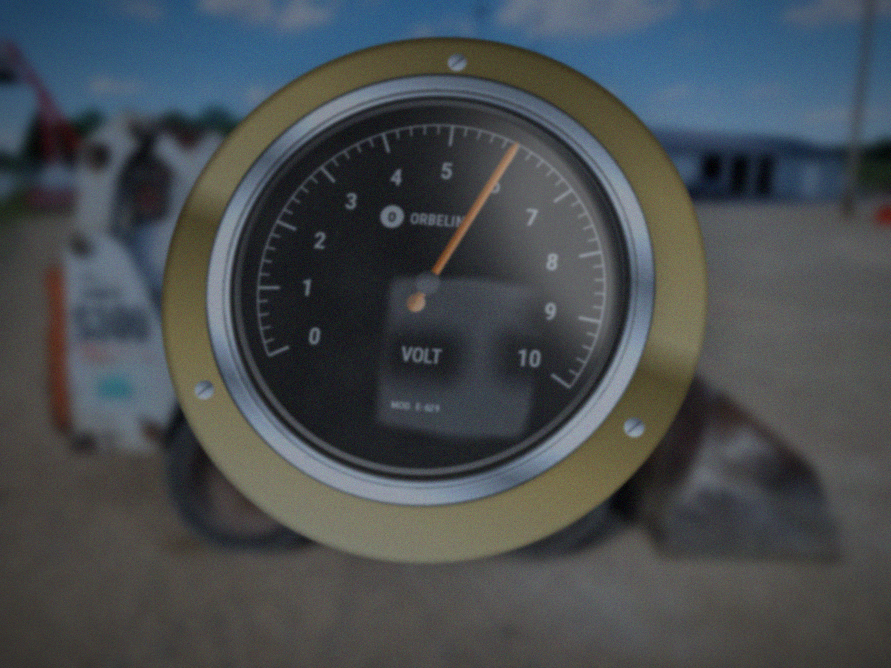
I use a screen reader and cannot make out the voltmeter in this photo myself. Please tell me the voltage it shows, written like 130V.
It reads 6V
